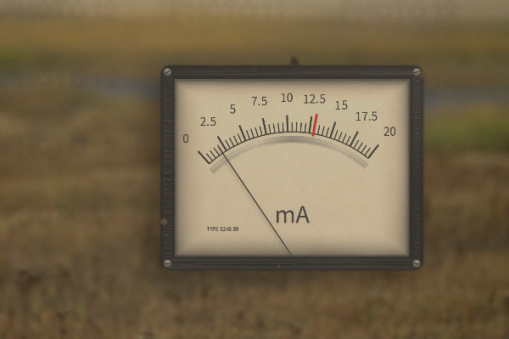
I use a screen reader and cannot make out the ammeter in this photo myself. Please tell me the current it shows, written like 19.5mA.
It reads 2mA
